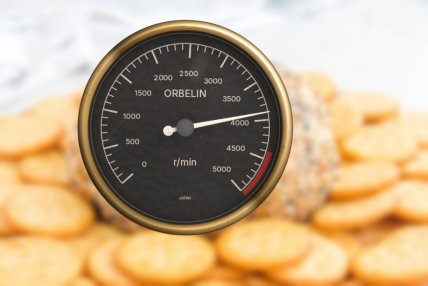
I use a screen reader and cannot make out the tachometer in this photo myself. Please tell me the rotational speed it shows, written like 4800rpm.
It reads 3900rpm
